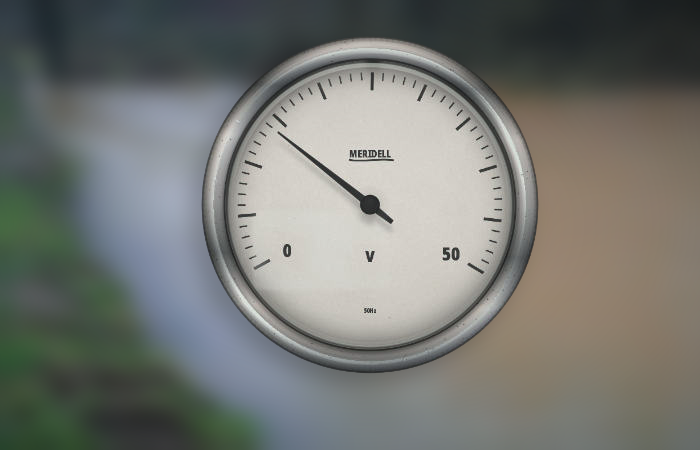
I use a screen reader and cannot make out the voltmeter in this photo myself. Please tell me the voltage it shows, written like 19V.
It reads 14V
